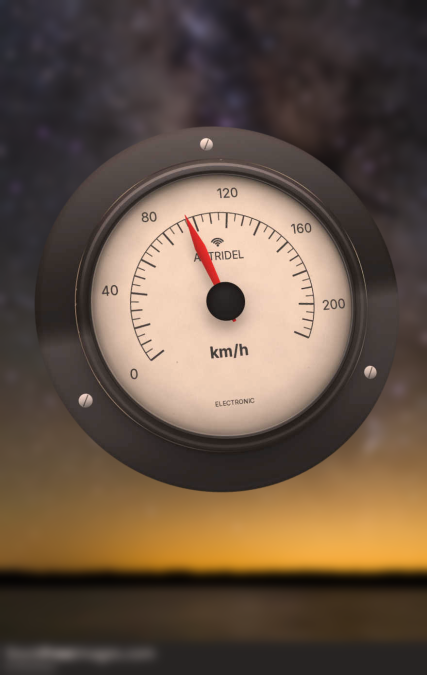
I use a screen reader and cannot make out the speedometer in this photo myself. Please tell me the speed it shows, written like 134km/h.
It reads 95km/h
